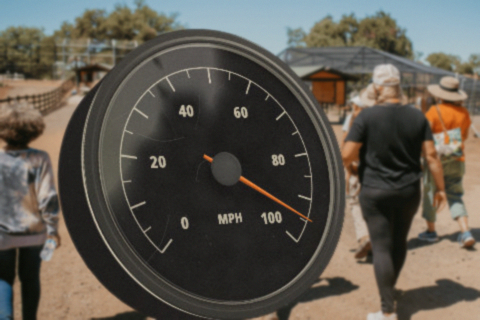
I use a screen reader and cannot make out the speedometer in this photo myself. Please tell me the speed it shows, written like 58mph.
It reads 95mph
